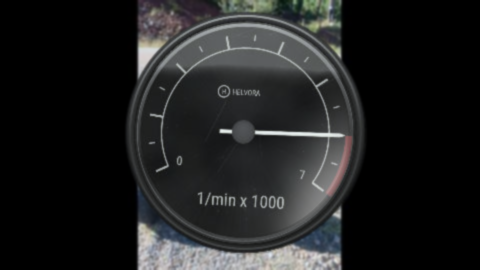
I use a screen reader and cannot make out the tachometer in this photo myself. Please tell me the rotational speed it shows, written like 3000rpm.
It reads 6000rpm
